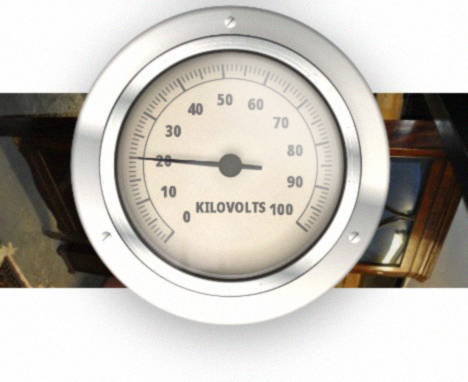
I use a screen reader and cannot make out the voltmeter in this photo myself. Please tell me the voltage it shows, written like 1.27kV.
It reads 20kV
